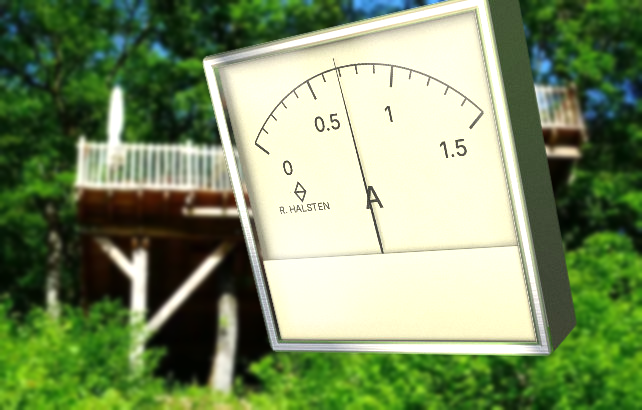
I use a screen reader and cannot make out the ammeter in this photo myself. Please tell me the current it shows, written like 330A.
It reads 0.7A
